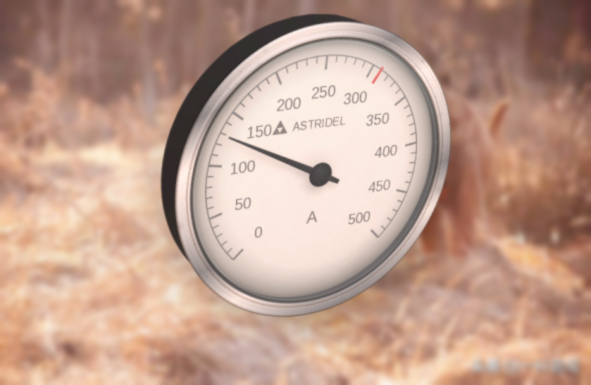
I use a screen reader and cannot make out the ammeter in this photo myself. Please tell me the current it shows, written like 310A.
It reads 130A
